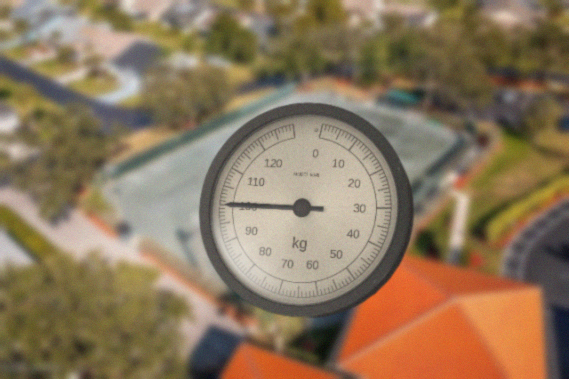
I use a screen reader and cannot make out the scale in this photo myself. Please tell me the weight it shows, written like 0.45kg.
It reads 100kg
